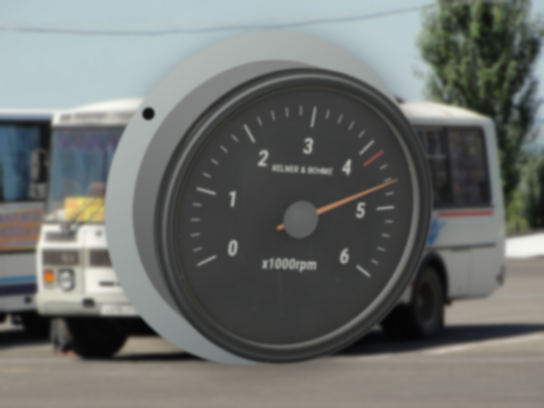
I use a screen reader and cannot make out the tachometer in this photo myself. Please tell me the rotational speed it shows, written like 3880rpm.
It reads 4600rpm
